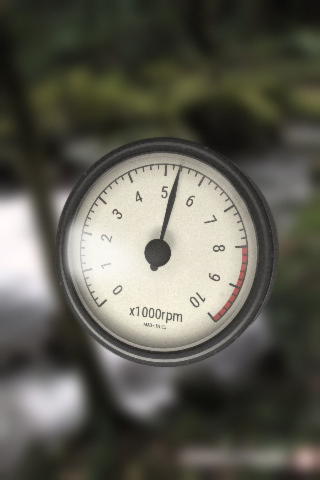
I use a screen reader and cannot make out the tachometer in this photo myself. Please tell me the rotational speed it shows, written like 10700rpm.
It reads 5400rpm
